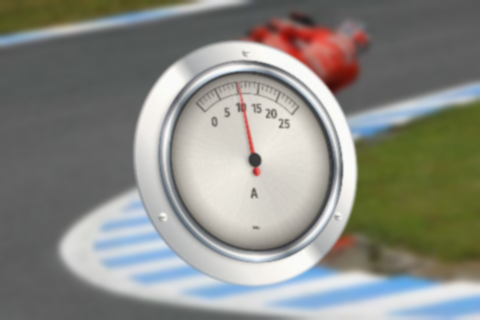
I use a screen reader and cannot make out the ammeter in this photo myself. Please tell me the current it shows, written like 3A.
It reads 10A
